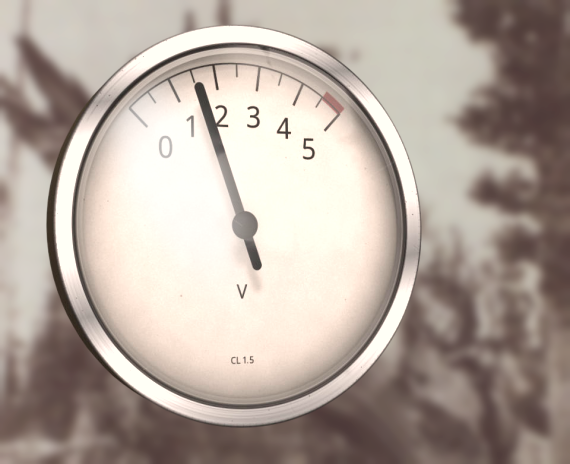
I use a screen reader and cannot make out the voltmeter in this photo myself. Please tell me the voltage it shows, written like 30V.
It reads 1.5V
